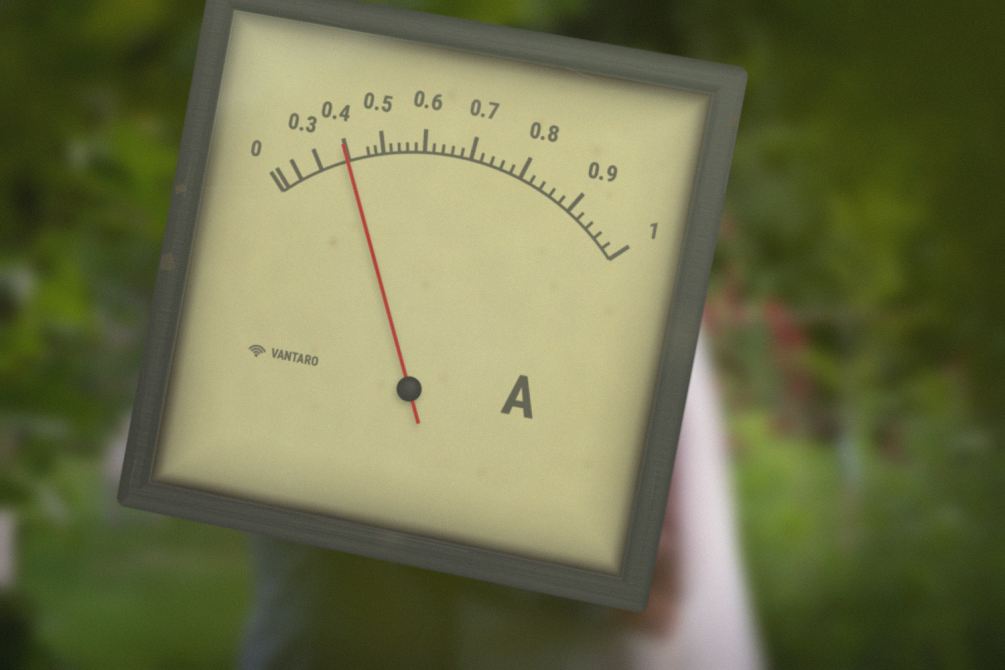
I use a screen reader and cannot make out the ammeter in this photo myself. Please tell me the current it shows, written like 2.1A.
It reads 0.4A
